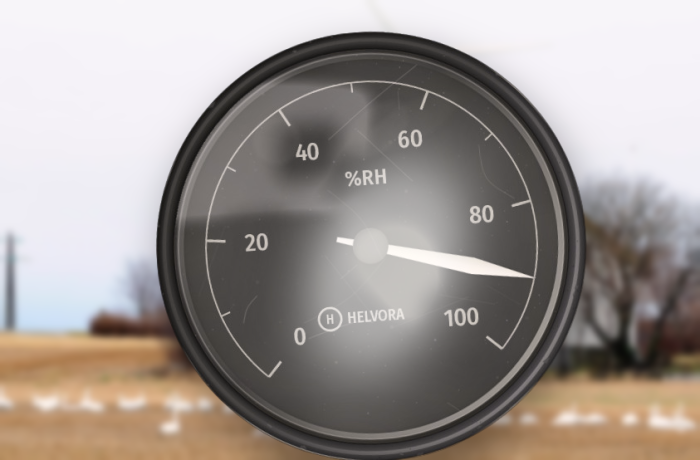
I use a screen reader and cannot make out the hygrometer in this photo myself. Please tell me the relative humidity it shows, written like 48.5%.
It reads 90%
